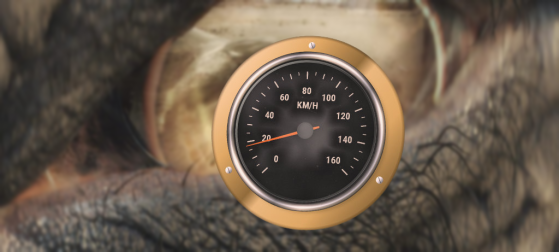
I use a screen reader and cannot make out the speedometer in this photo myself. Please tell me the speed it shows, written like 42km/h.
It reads 17.5km/h
